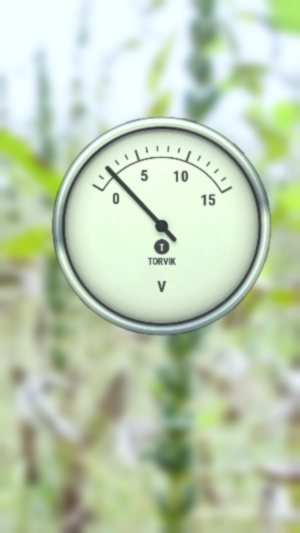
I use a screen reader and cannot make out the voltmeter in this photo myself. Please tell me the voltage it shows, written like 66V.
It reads 2V
